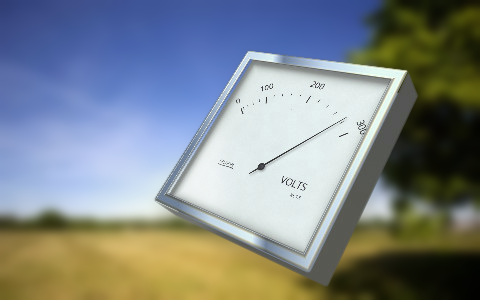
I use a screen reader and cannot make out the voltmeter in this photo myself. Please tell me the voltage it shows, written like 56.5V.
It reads 280V
